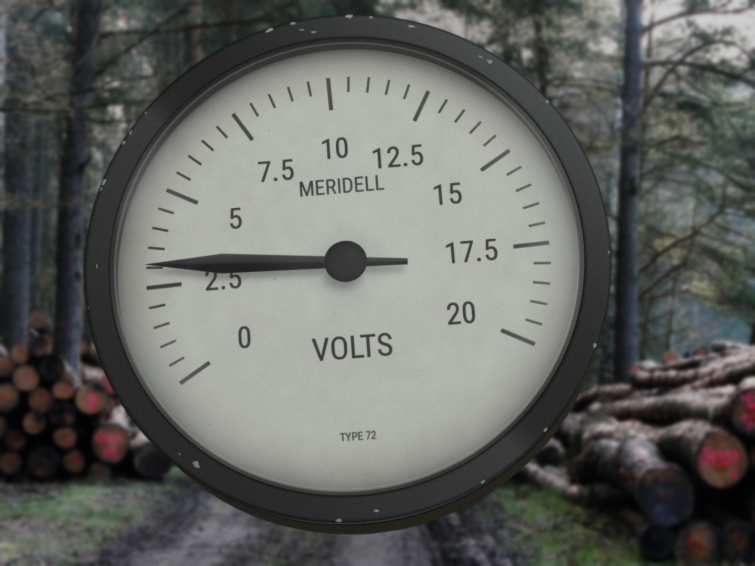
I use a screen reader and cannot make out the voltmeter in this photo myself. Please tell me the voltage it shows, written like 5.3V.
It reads 3V
